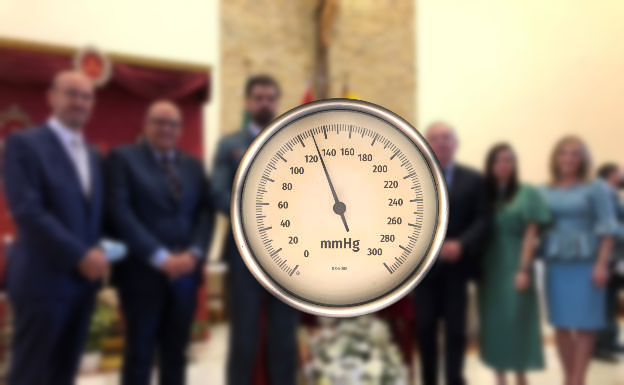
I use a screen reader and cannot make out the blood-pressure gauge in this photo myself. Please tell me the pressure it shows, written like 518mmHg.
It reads 130mmHg
